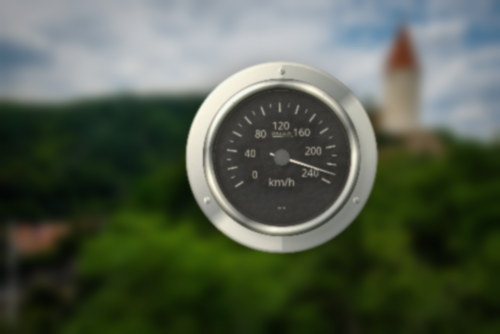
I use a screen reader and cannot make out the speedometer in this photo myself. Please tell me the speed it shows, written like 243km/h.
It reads 230km/h
